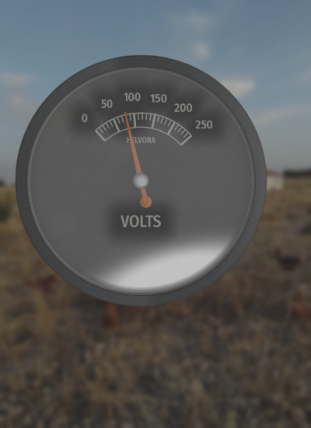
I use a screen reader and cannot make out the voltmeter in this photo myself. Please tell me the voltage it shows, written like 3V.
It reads 80V
